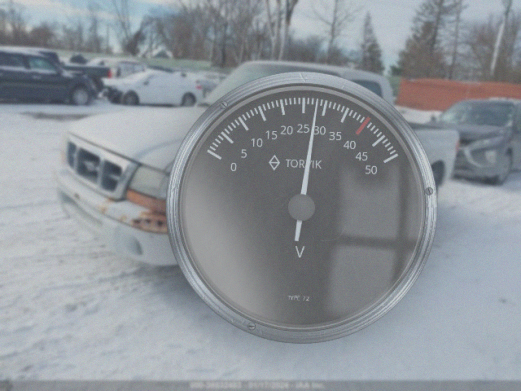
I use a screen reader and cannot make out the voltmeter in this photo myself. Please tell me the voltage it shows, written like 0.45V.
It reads 28V
